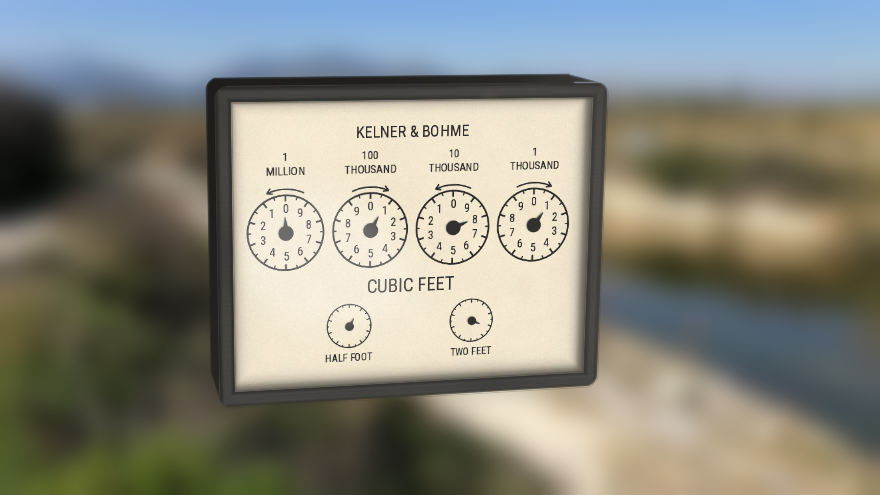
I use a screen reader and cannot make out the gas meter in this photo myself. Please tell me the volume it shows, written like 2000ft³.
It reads 8100ft³
